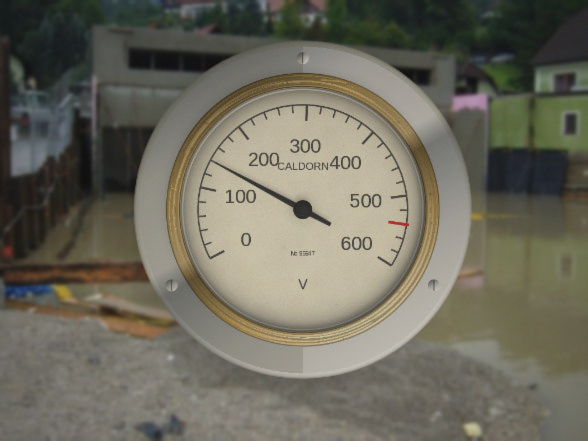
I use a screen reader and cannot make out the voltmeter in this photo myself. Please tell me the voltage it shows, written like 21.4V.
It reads 140V
